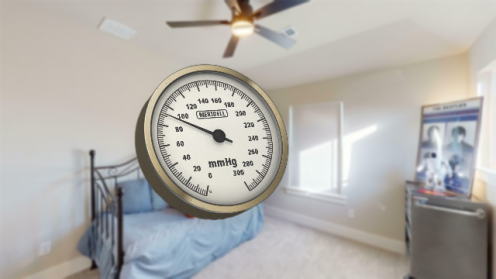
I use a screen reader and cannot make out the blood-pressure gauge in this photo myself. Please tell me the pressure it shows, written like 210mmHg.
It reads 90mmHg
